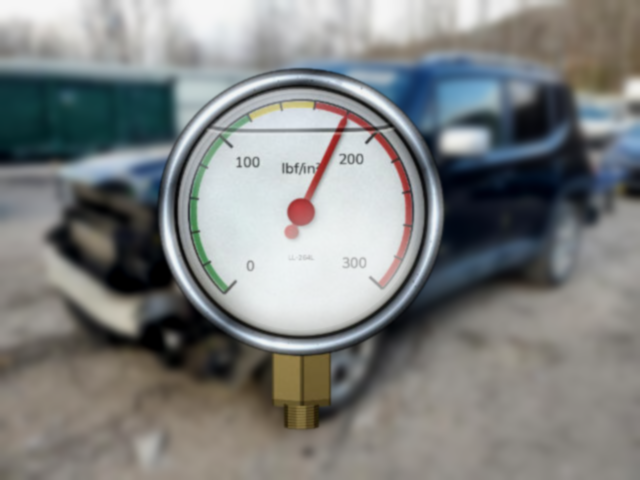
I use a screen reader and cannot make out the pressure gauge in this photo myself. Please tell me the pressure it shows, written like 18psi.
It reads 180psi
